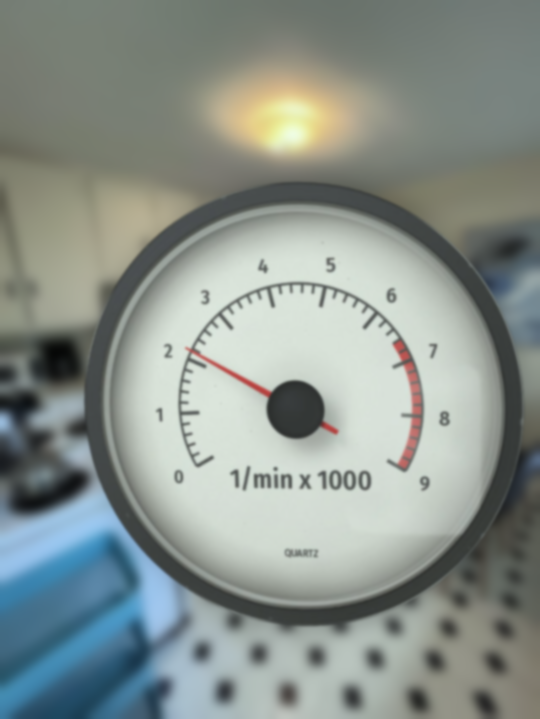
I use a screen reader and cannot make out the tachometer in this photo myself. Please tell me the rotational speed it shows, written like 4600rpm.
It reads 2200rpm
